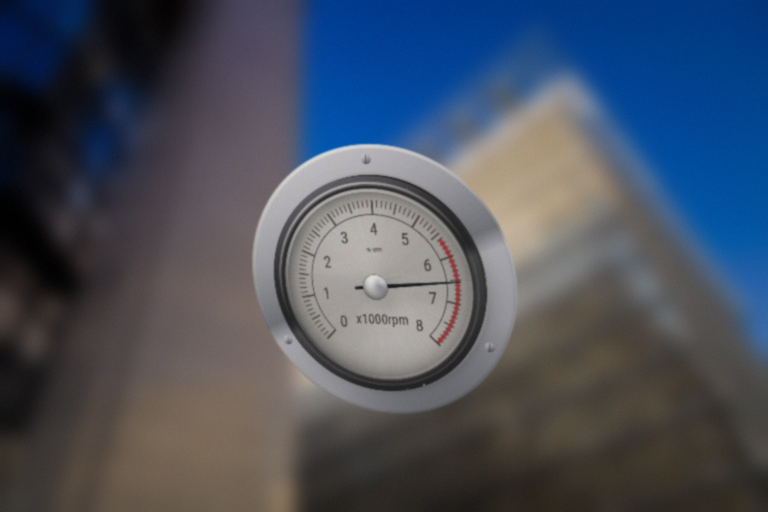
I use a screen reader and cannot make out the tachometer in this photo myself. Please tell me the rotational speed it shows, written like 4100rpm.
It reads 6500rpm
